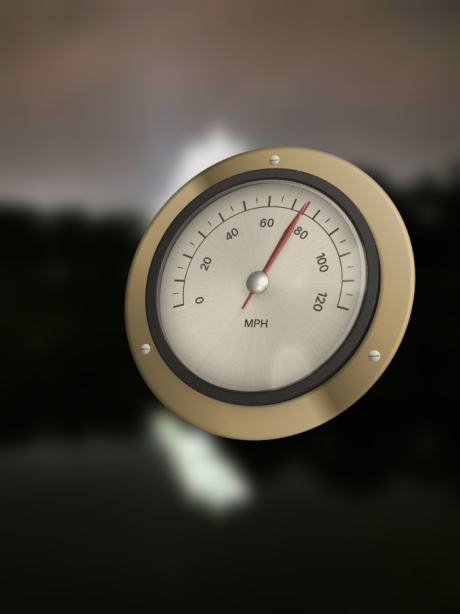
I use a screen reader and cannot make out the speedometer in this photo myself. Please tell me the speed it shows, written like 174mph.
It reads 75mph
